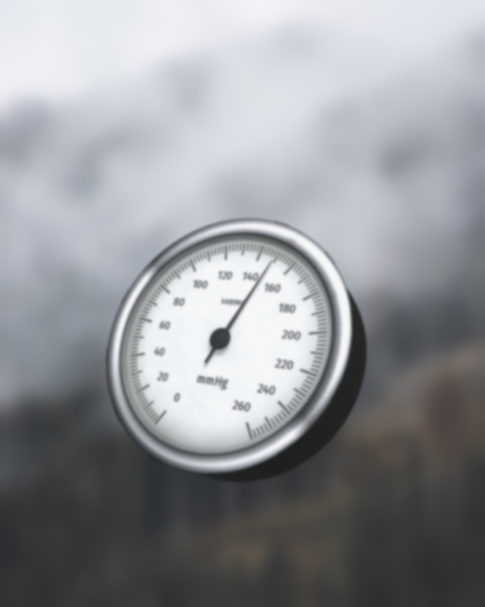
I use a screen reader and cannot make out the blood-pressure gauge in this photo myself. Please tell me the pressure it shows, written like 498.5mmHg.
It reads 150mmHg
